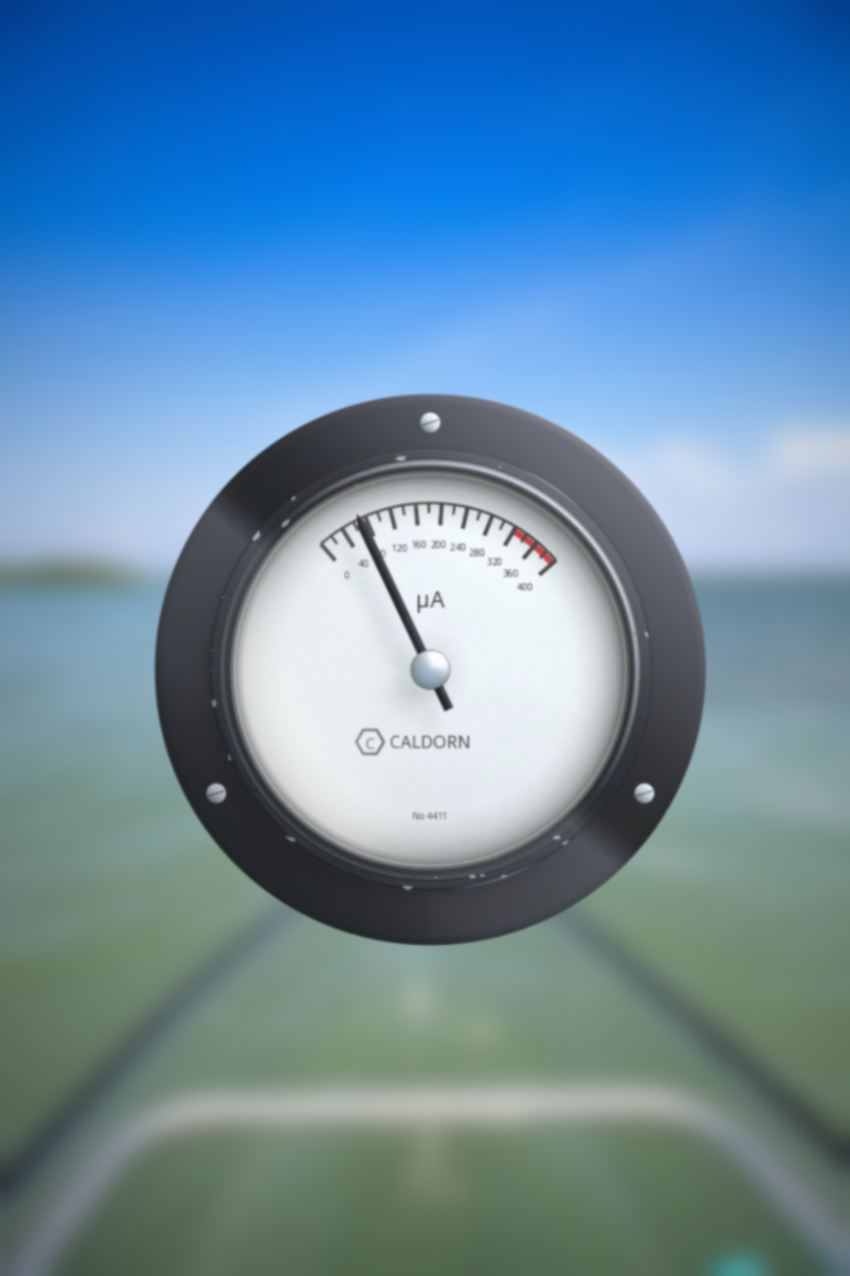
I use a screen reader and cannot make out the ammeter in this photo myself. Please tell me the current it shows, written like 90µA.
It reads 70µA
